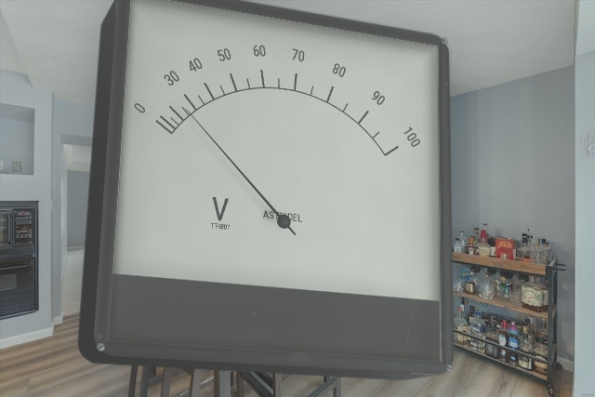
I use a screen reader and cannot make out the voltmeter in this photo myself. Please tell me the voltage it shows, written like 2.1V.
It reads 25V
